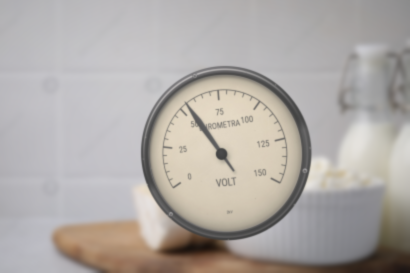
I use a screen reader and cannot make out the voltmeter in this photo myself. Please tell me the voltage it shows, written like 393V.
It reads 55V
